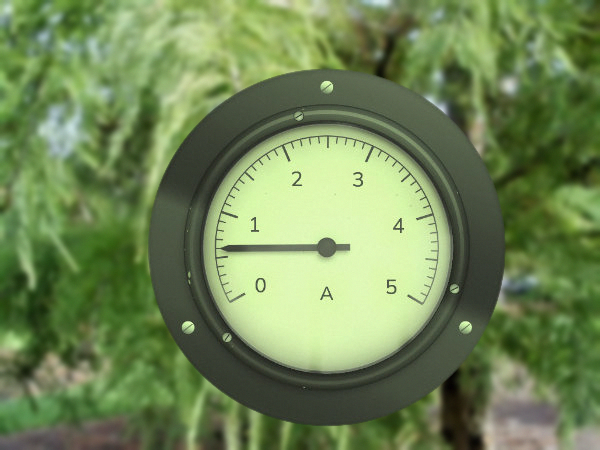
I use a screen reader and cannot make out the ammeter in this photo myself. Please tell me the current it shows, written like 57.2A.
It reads 0.6A
